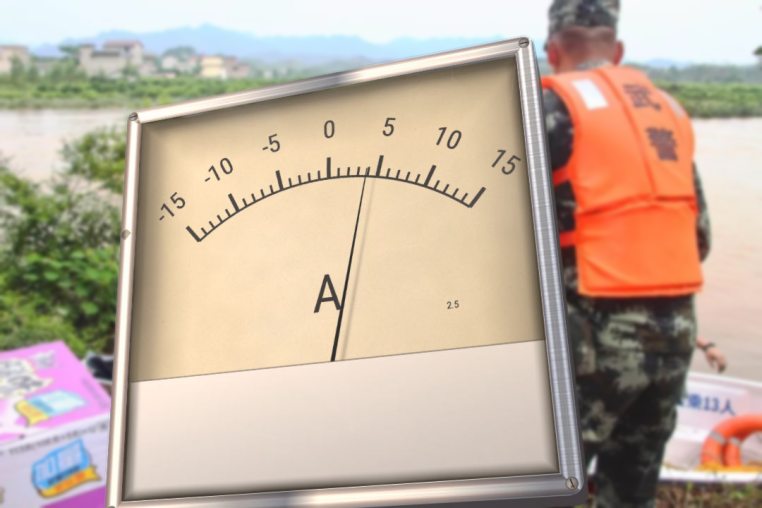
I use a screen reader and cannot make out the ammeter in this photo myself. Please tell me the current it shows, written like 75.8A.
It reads 4A
